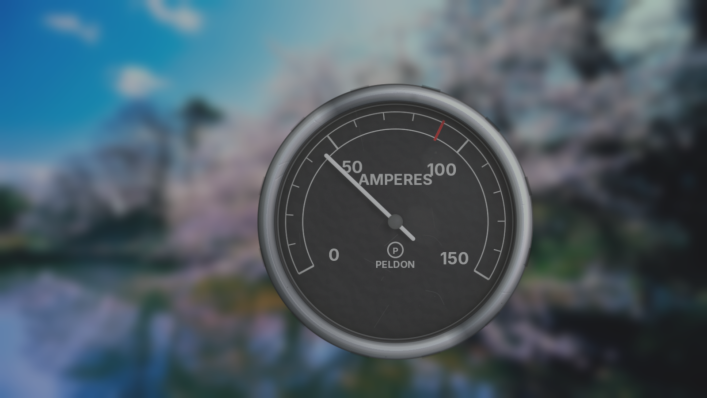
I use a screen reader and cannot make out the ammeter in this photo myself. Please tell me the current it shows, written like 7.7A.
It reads 45A
